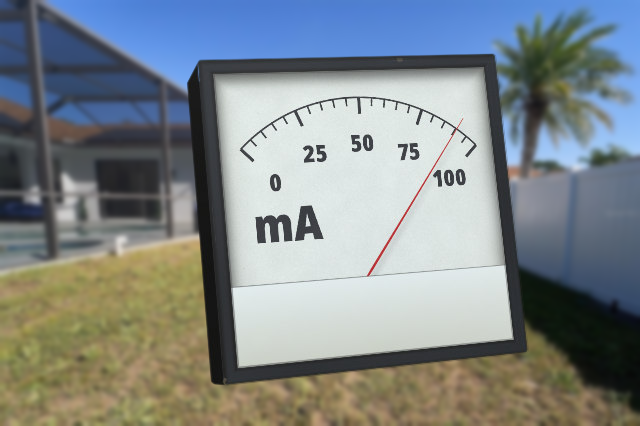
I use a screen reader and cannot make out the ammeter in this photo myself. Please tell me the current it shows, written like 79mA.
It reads 90mA
